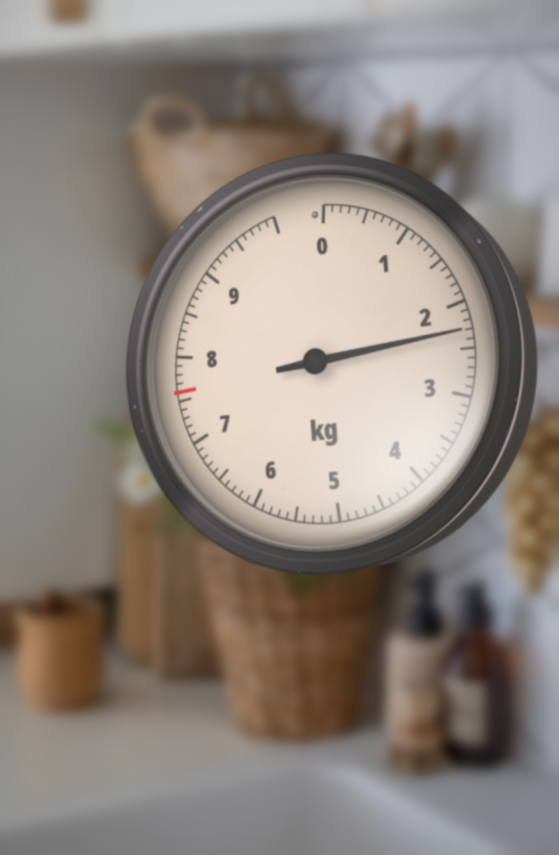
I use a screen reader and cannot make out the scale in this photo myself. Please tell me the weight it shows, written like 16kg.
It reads 2.3kg
